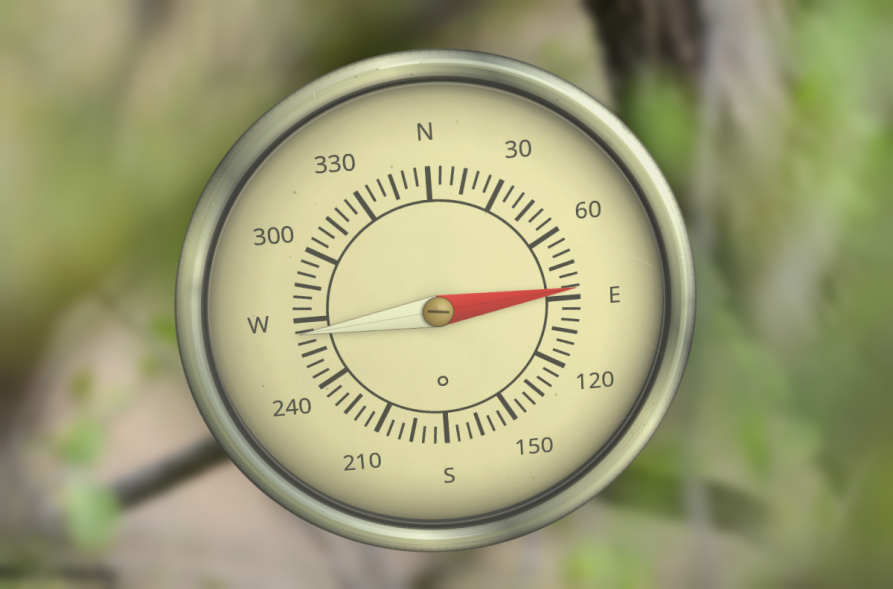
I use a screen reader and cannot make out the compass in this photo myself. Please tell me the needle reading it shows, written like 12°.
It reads 85°
